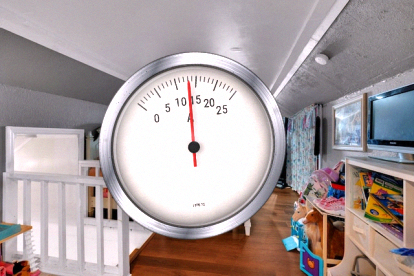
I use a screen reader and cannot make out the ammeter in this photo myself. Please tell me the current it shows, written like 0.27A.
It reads 13A
